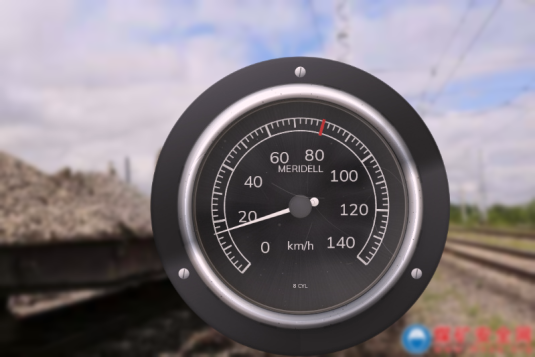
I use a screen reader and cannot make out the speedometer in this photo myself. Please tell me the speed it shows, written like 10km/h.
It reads 16km/h
